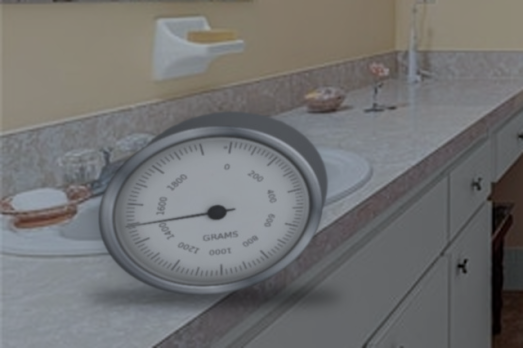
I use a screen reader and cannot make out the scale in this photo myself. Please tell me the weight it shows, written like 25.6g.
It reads 1500g
